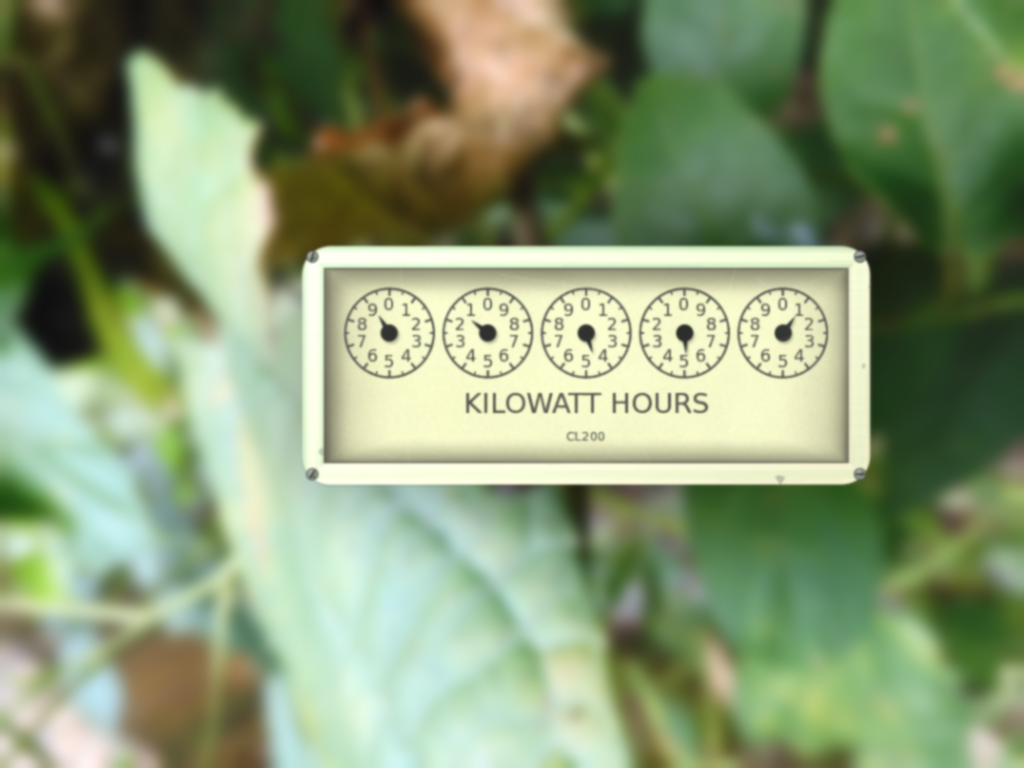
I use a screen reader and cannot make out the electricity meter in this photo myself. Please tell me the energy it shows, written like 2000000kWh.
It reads 91451kWh
